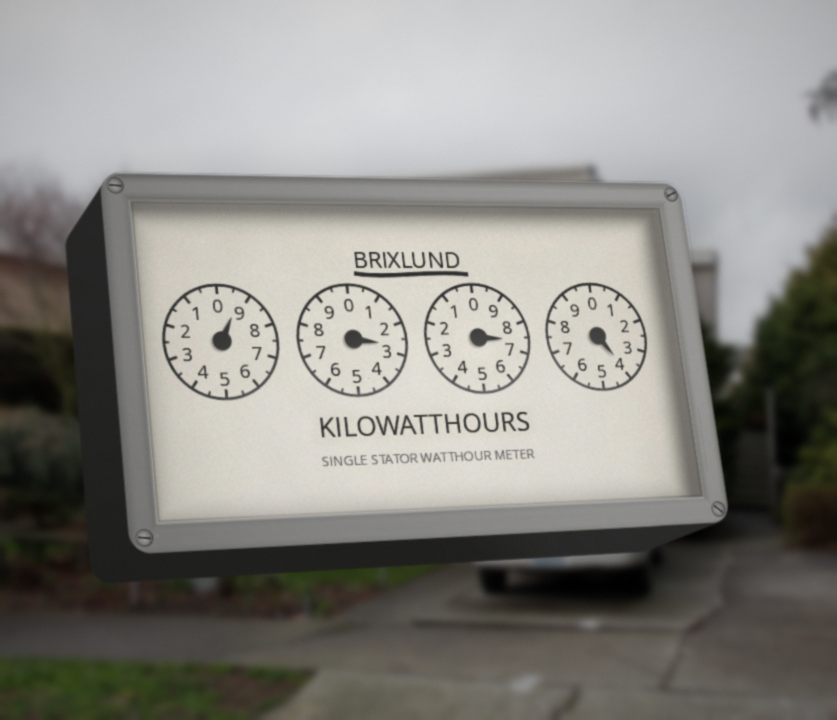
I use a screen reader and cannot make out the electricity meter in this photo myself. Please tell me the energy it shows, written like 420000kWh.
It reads 9274kWh
